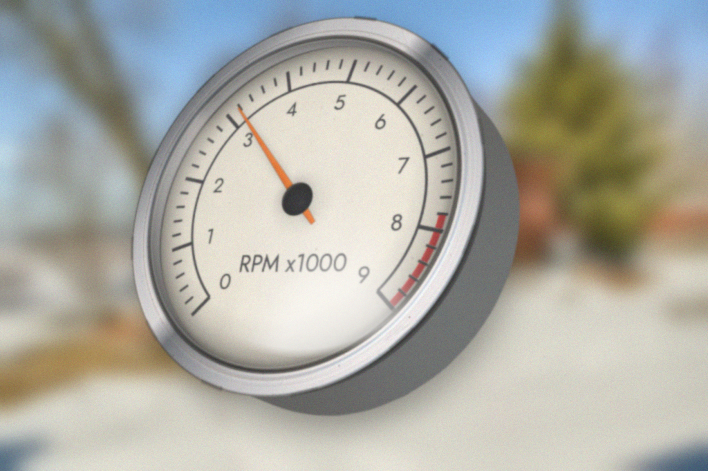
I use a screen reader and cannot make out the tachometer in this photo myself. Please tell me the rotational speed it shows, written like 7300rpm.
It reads 3200rpm
